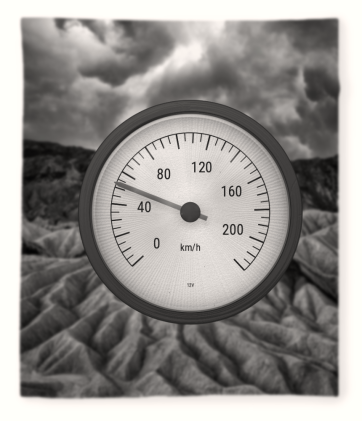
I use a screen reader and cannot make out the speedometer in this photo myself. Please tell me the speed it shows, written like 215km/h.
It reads 52.5km/h
